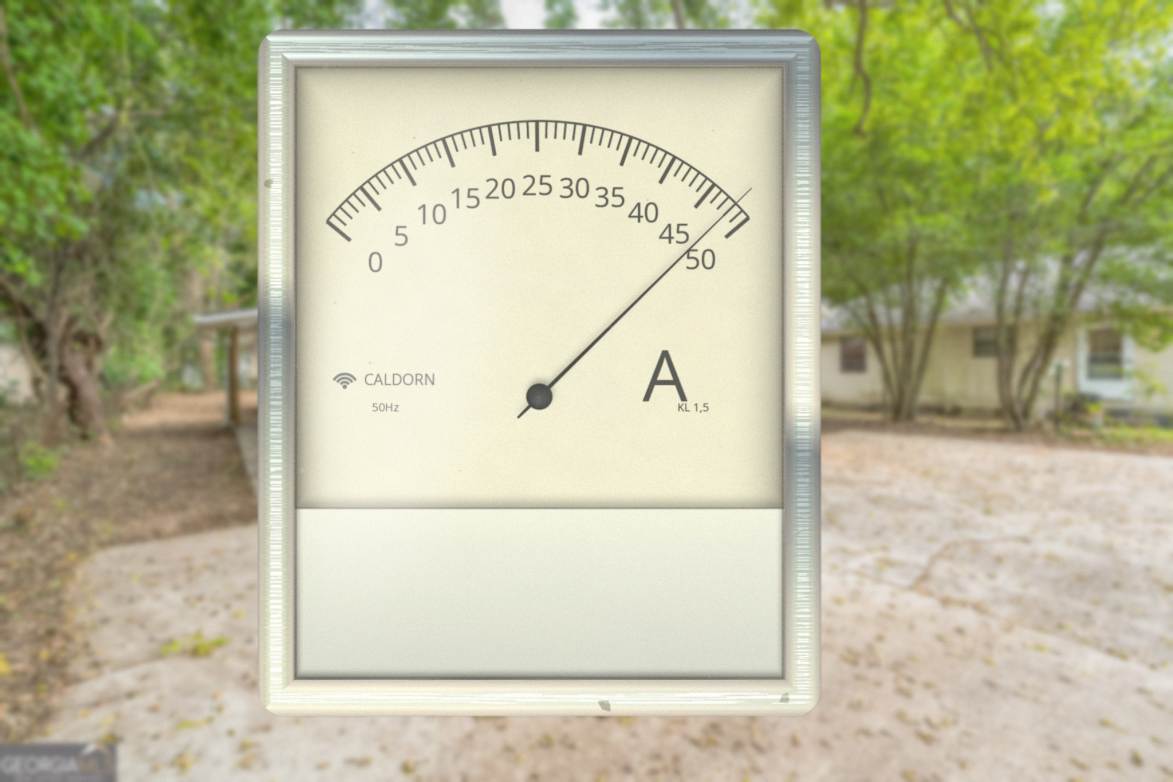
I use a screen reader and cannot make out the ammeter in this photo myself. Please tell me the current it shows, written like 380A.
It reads 48A
